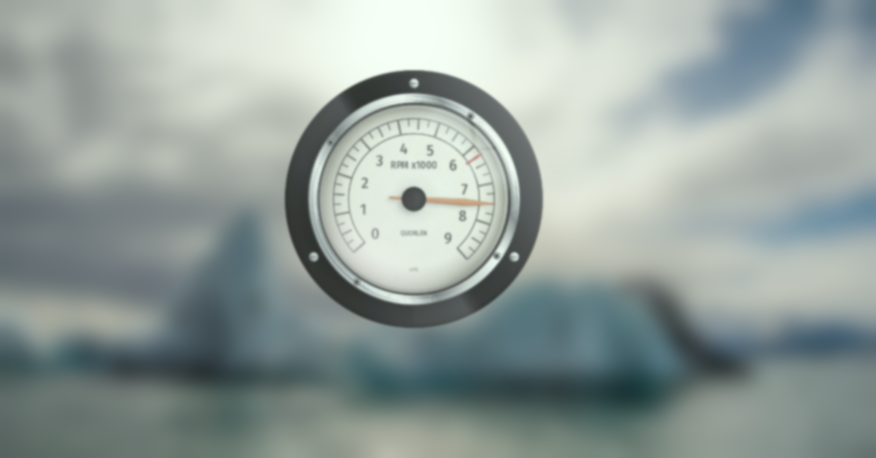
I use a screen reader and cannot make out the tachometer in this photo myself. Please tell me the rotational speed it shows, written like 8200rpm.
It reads 7500rpm
